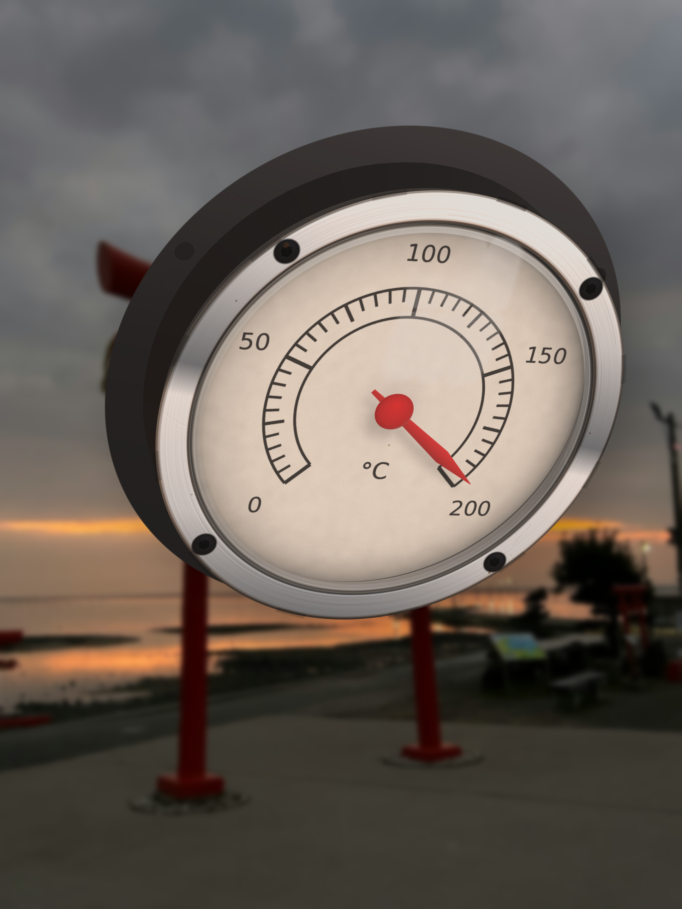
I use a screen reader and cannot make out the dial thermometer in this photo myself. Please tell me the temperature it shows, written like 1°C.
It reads 195°C
